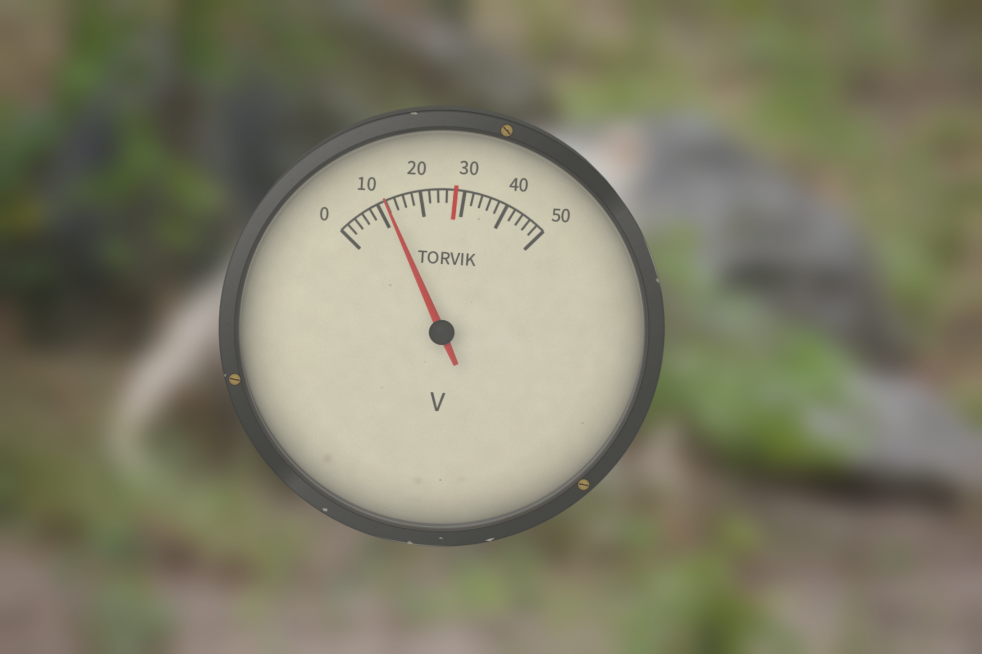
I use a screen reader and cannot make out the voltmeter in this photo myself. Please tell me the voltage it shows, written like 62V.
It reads 12V
